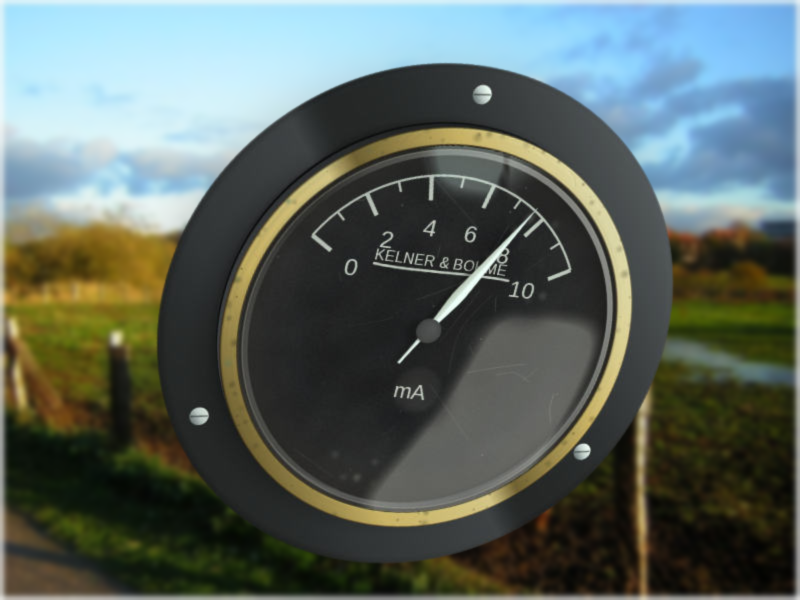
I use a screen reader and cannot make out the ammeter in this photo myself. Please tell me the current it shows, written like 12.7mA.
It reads 7.5mA
